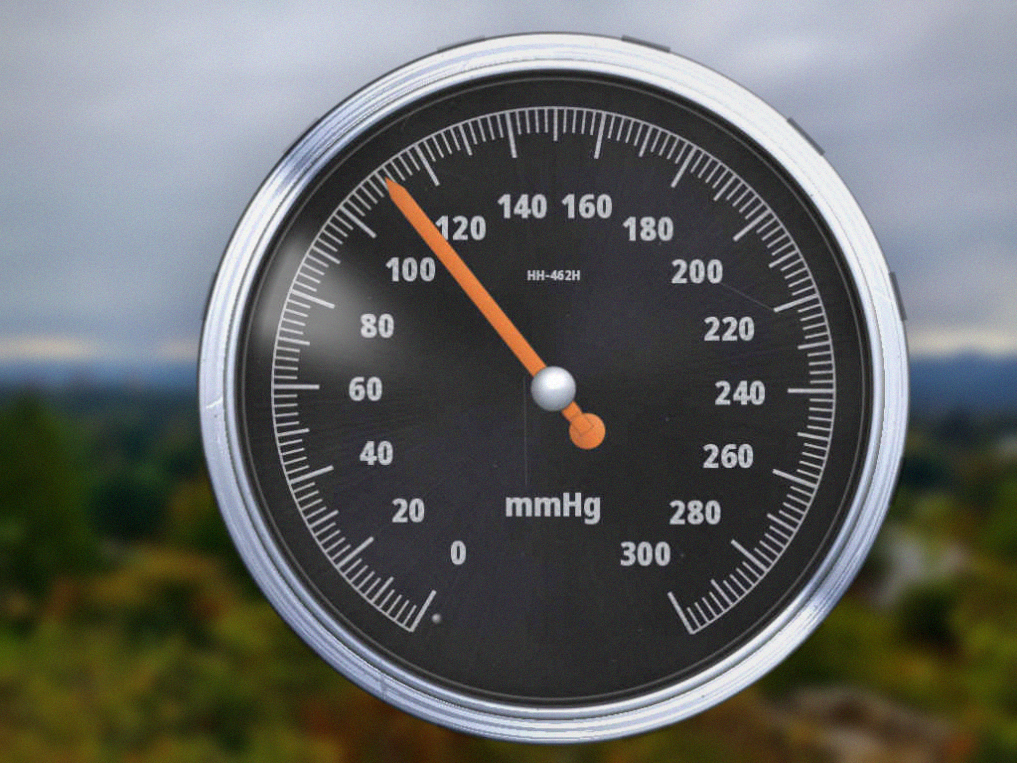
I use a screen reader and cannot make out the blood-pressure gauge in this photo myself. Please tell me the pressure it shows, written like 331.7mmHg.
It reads 111mmHg
